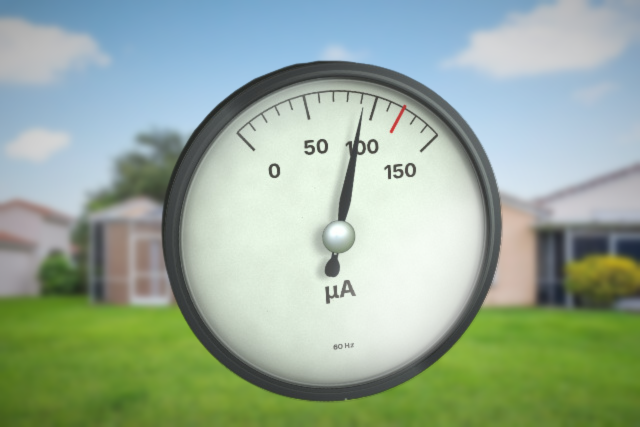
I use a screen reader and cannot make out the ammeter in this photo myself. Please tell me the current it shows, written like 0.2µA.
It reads 90µA
